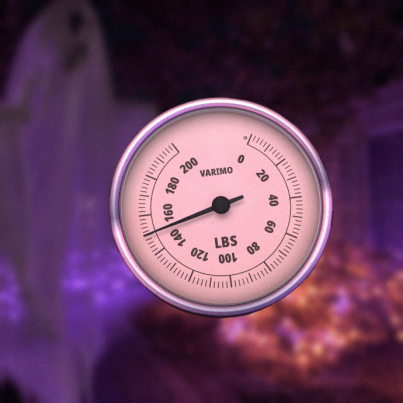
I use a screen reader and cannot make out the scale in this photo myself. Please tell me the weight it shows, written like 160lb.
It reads 150lb
